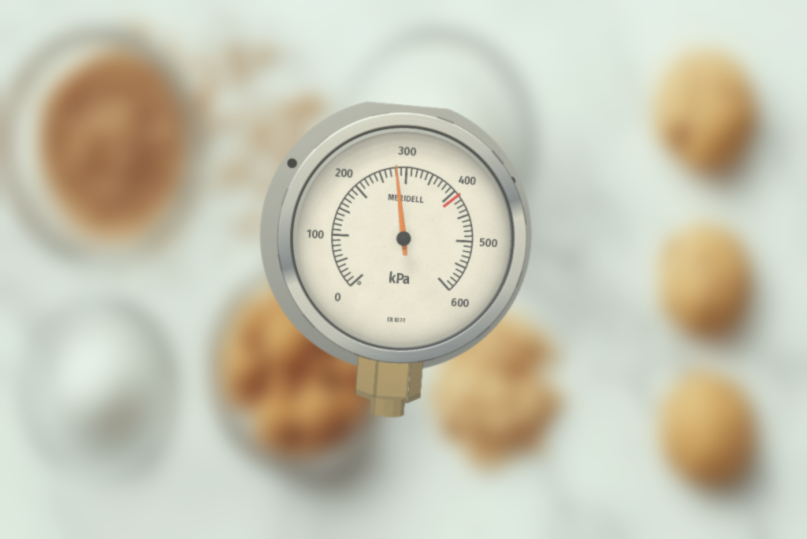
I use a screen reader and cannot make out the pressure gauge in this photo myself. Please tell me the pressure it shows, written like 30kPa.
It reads 280kPa
